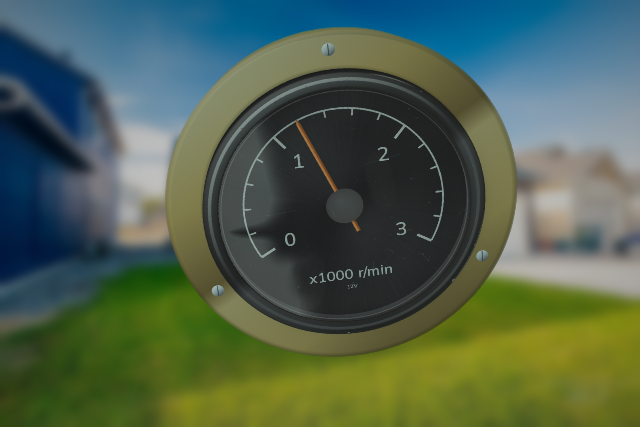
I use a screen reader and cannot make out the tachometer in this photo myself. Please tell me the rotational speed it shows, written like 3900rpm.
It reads 1200rpm
